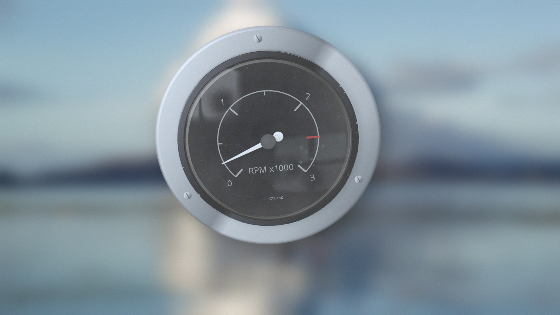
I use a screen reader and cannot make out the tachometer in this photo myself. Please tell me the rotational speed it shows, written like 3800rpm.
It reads 250rpm
